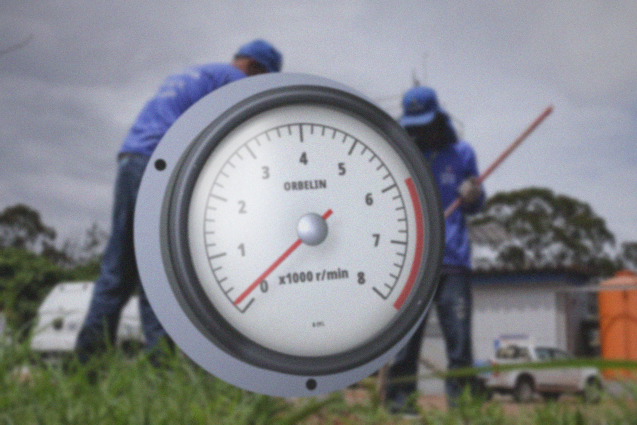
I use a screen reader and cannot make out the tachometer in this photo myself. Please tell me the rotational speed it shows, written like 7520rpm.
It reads 200rpm
